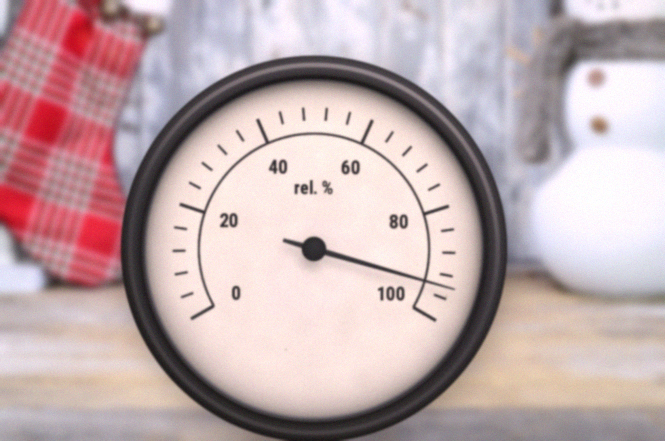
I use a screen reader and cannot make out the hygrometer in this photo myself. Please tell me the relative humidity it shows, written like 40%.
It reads 94%
